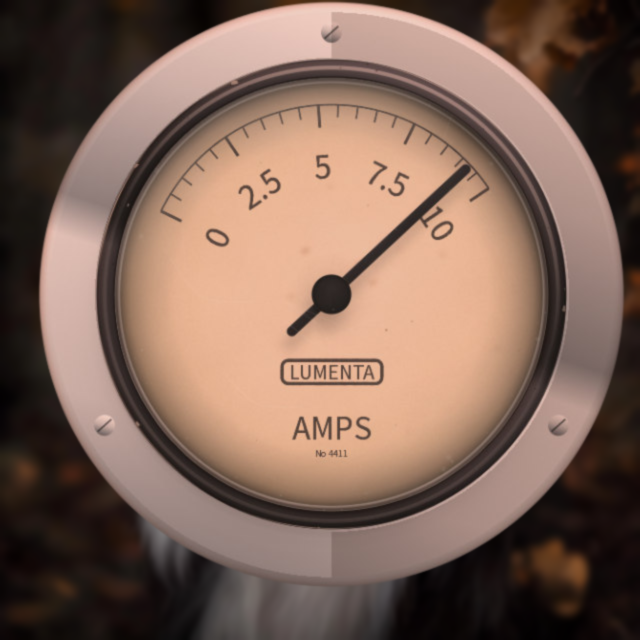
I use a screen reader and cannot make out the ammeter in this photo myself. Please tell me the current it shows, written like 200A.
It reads 9.25A
